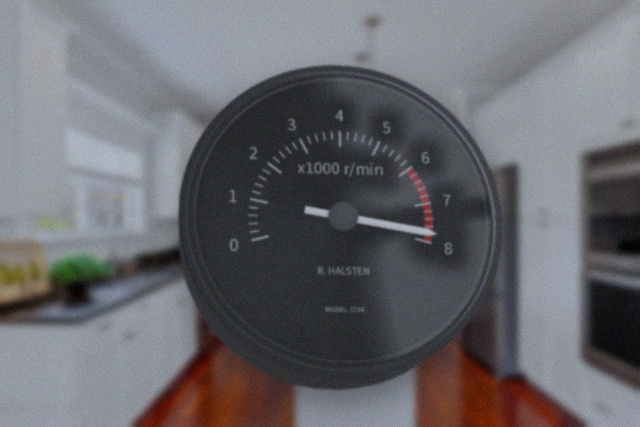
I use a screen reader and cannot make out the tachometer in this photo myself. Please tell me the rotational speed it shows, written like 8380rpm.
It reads 7800rpm
